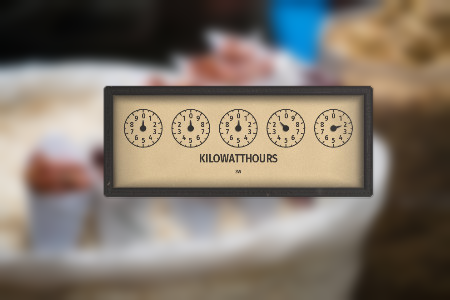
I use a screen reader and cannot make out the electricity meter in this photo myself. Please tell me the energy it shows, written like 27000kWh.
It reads 12kWh
